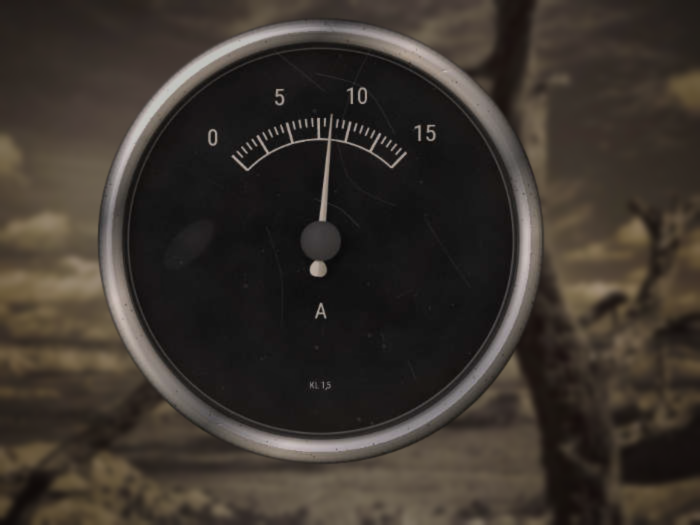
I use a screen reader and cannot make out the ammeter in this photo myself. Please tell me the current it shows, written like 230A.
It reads 8.5A
